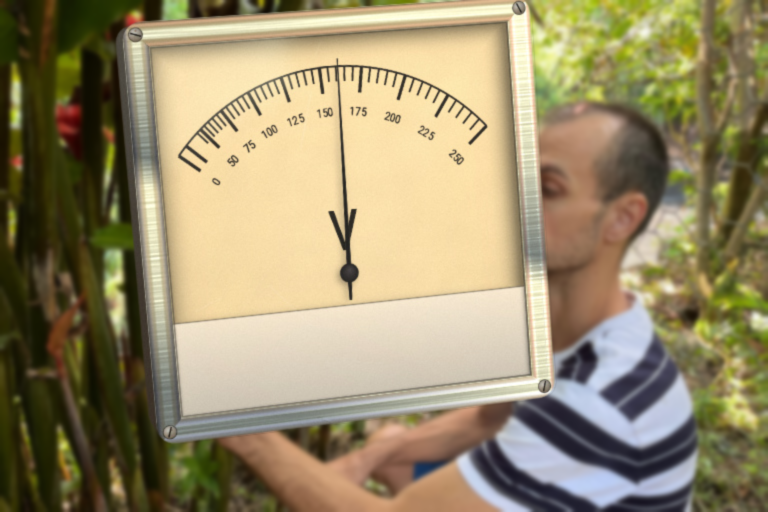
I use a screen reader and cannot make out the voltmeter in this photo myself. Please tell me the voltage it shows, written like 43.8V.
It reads 160V
